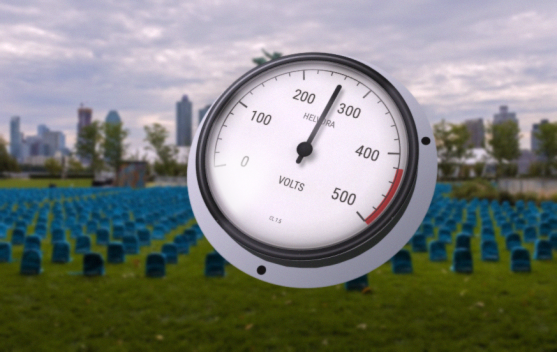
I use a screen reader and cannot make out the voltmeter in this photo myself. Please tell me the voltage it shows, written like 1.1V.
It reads 260V
